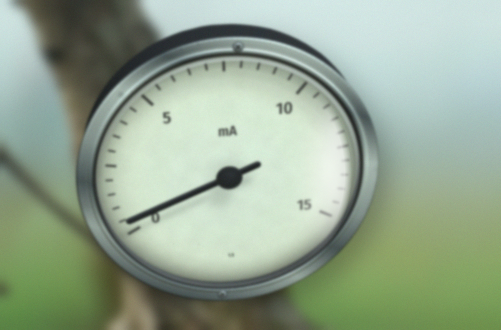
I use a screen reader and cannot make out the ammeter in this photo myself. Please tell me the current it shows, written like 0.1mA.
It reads 0.5mA
